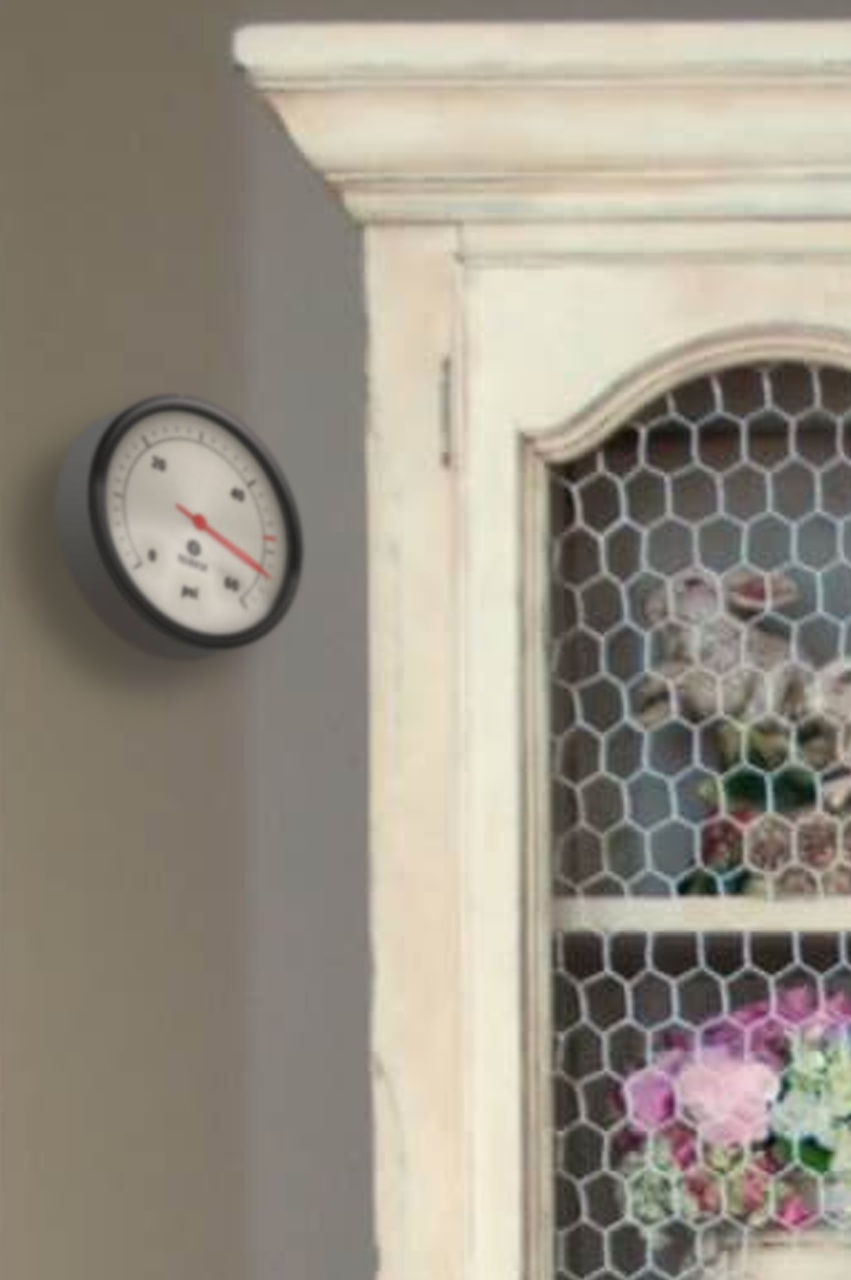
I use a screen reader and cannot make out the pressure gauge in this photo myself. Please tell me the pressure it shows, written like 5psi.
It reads 54psi
